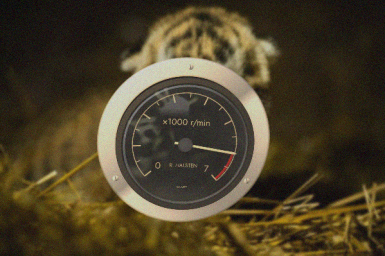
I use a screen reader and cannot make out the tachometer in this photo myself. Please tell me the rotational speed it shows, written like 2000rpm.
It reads 6000rpm
